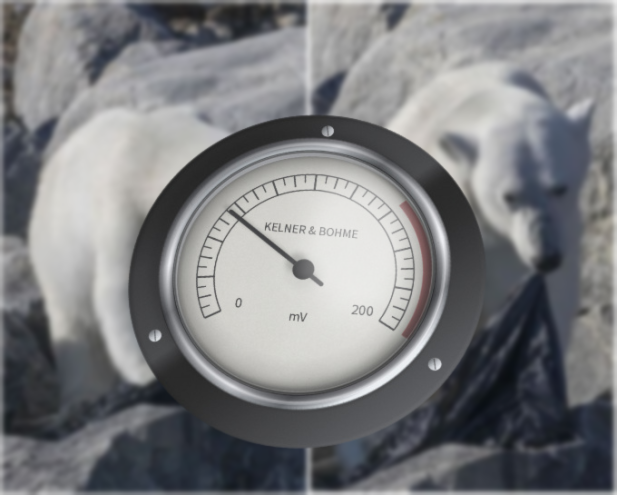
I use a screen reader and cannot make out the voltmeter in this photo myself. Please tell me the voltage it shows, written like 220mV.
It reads 55mV
